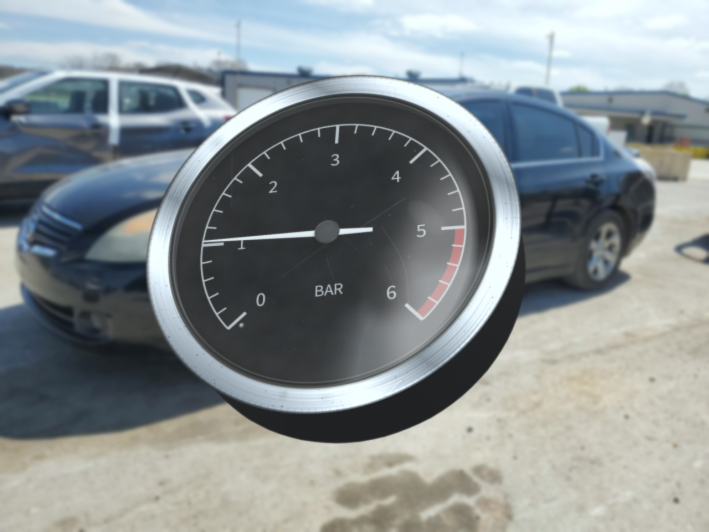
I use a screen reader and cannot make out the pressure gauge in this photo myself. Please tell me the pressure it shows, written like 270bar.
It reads 1bar
